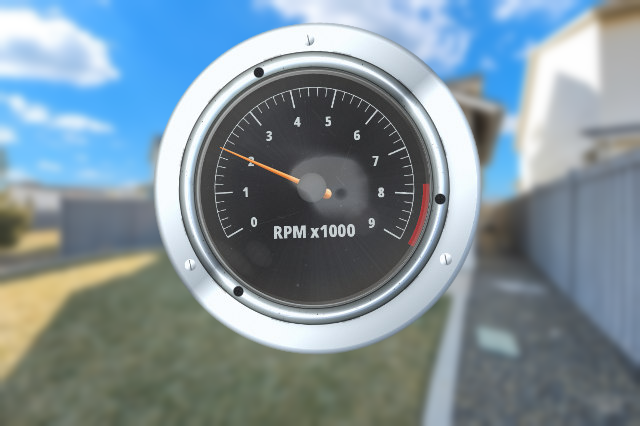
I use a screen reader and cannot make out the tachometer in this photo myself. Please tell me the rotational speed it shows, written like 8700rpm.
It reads 2000rpm
